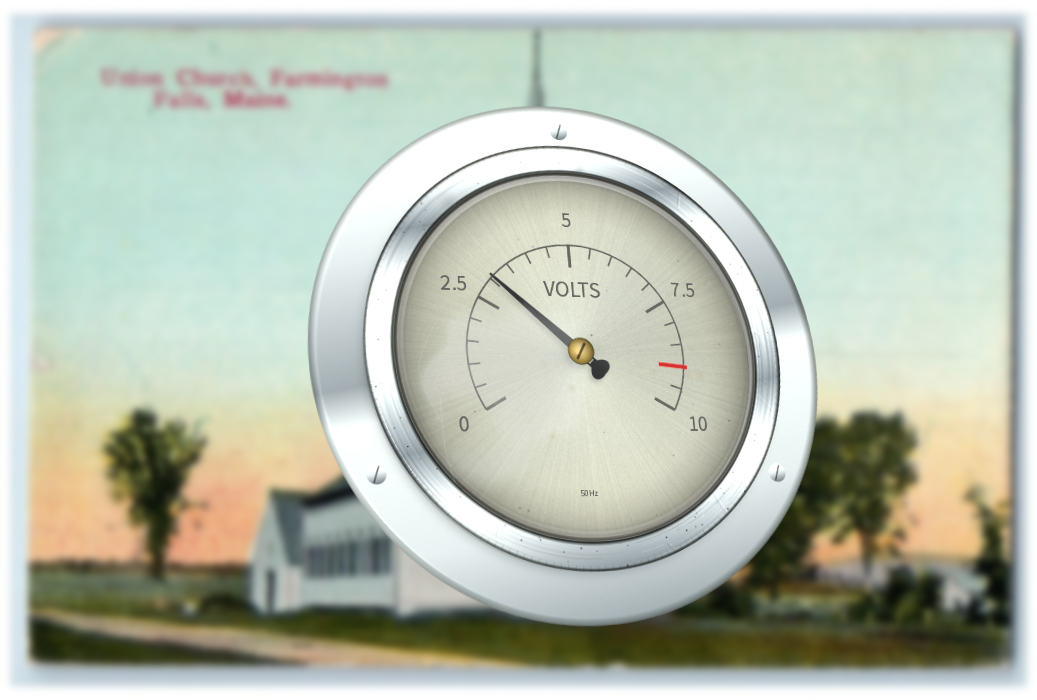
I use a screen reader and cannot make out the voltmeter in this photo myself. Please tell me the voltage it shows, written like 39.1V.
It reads 3V
